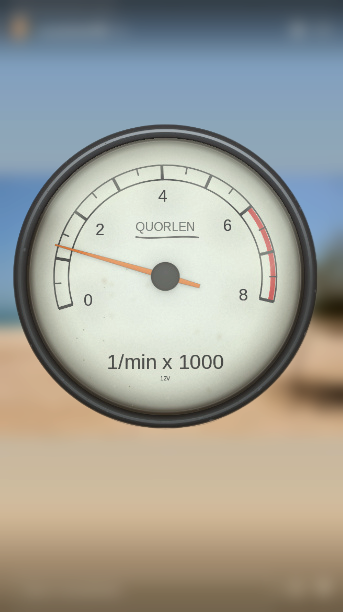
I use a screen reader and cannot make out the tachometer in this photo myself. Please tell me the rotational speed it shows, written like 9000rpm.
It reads 1250rpm
